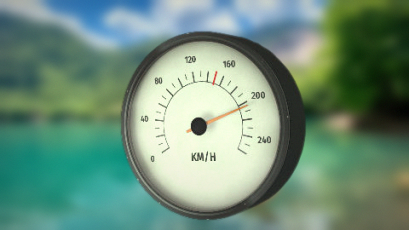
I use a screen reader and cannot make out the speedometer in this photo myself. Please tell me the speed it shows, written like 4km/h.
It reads 205km/h
